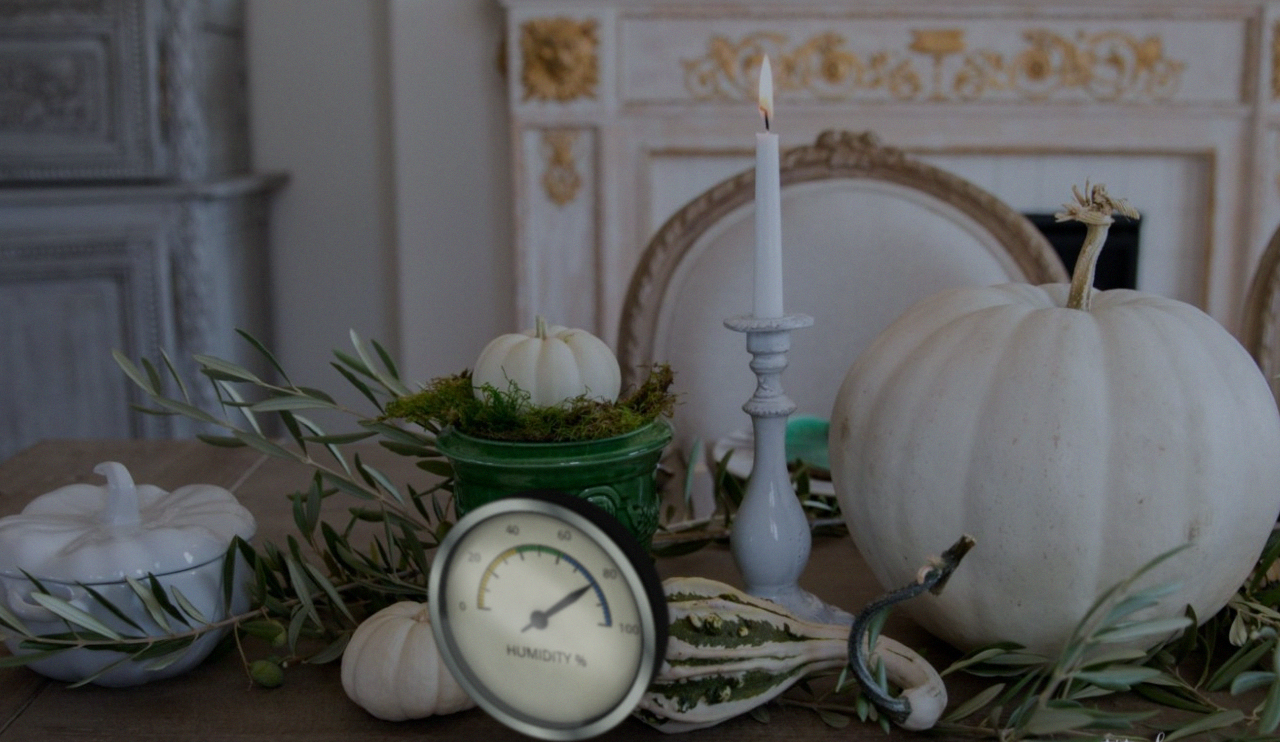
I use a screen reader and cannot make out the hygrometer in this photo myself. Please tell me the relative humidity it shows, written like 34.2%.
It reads 80%
